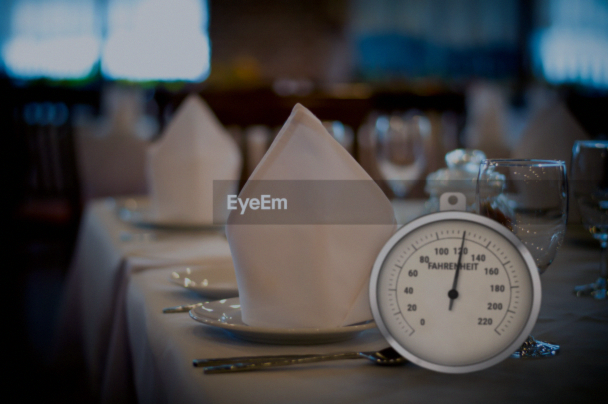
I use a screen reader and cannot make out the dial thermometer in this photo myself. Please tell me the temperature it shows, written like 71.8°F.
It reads 120°F
